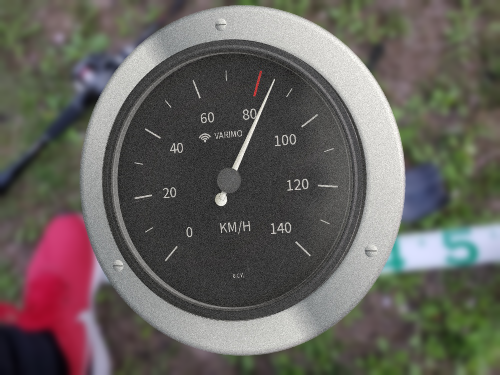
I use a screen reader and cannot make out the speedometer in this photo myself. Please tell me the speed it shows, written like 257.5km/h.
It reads 85km/h
